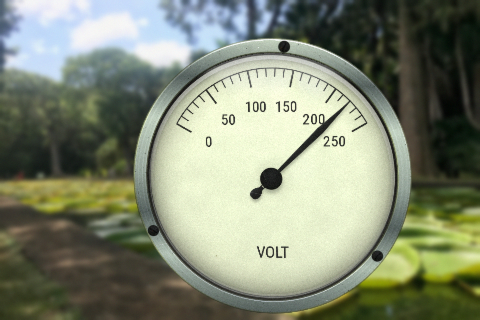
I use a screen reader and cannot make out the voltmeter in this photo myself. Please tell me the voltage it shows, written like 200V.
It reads 220V
